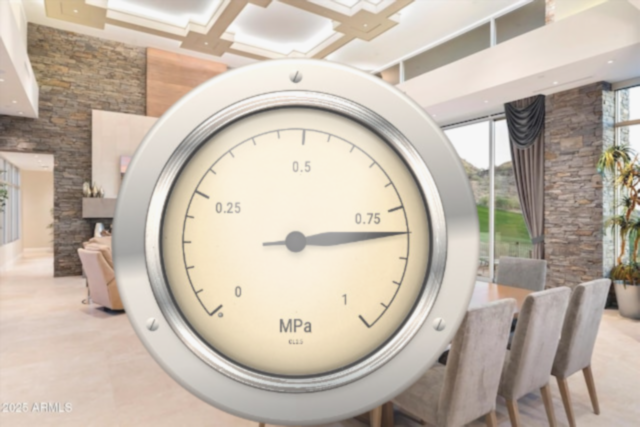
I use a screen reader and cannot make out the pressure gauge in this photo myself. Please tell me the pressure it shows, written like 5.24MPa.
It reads 0.8MPa
